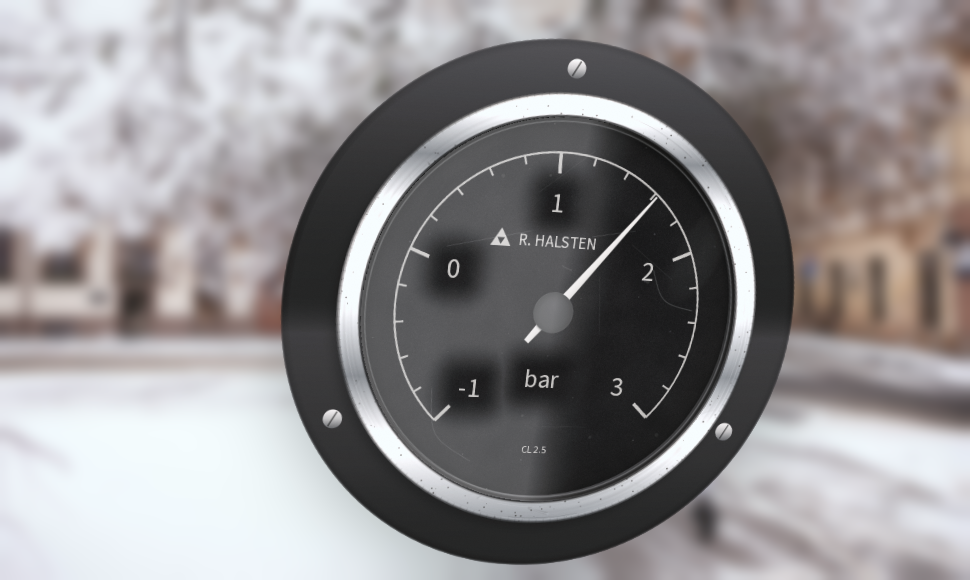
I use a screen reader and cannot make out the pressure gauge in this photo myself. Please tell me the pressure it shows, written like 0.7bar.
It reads 1.6bar
